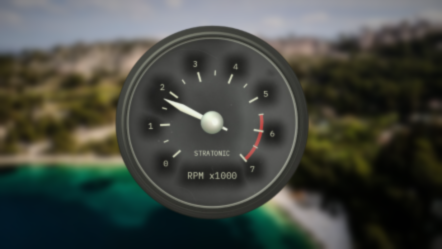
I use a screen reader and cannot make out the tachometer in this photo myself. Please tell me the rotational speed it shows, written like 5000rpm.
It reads 1750rpm
